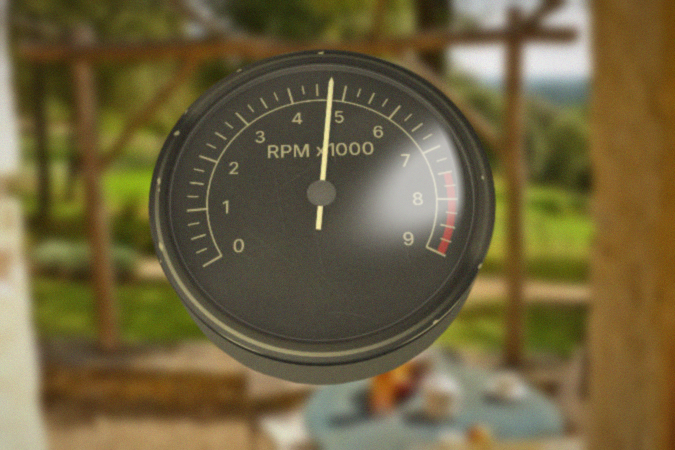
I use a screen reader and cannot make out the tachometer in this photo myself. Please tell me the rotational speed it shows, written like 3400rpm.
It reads 4750rpm
